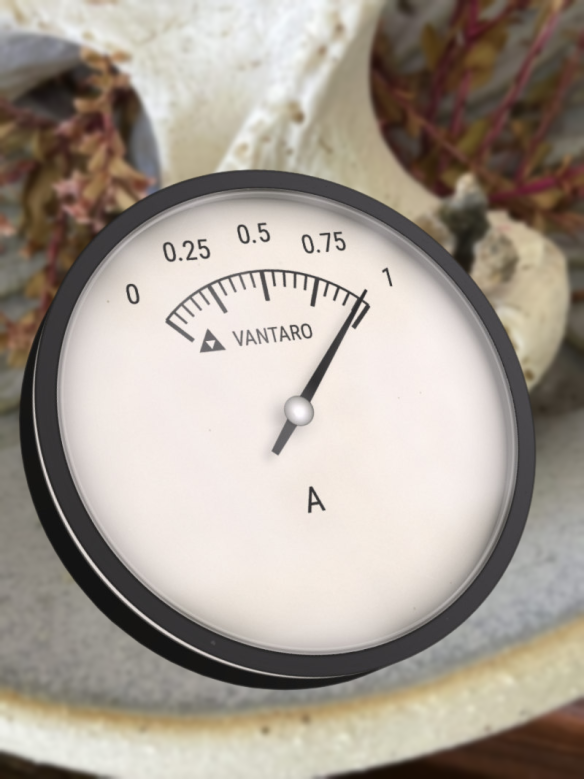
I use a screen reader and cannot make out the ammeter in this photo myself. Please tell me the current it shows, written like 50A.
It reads 0.95A
